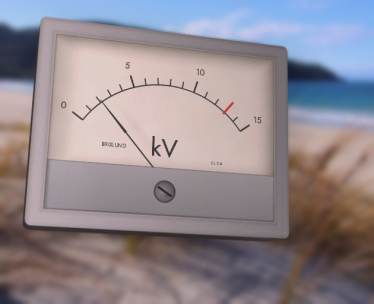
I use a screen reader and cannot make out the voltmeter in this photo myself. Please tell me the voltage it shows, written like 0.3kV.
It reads 2kV
